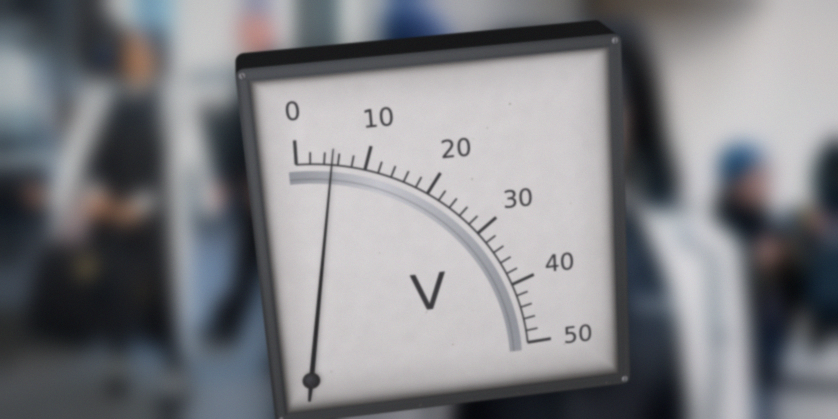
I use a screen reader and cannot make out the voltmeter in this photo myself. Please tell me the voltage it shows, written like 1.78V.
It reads 5V
